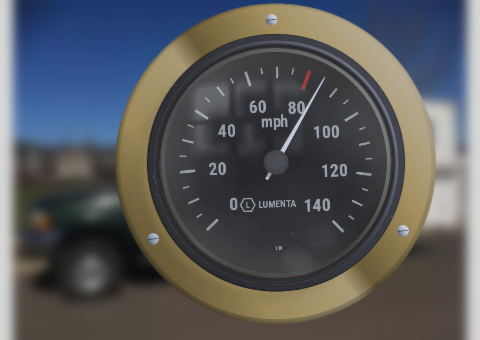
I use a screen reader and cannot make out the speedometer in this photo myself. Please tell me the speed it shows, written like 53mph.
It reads 85mph
